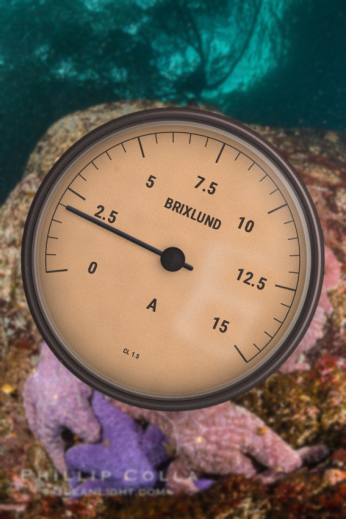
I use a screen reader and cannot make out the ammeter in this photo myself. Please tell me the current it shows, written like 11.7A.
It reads 2A
